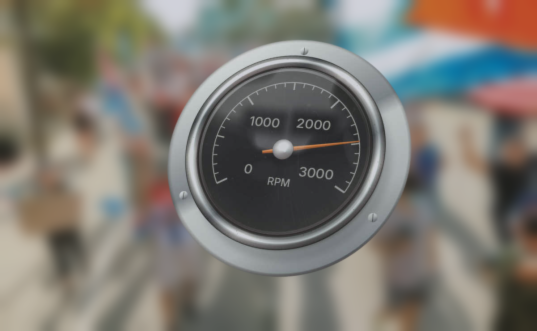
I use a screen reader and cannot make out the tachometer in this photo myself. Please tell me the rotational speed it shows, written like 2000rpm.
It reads 2500rpm
